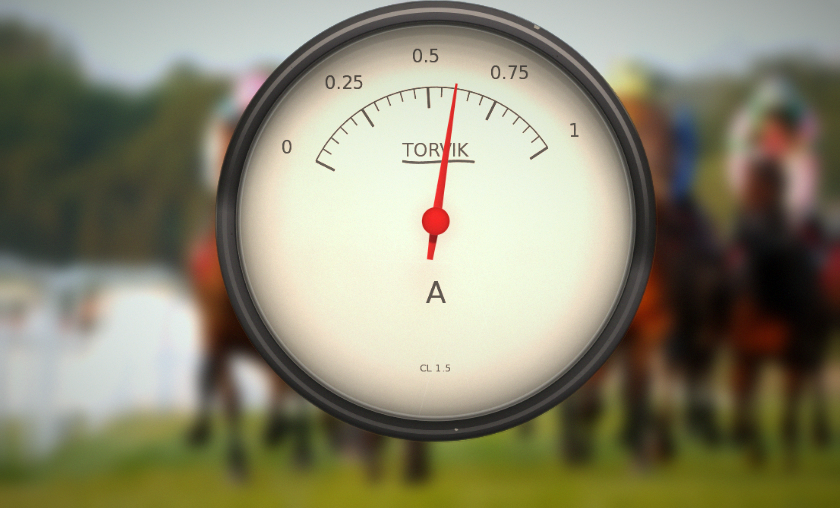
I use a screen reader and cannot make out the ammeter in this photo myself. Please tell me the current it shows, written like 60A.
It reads 0.6A
